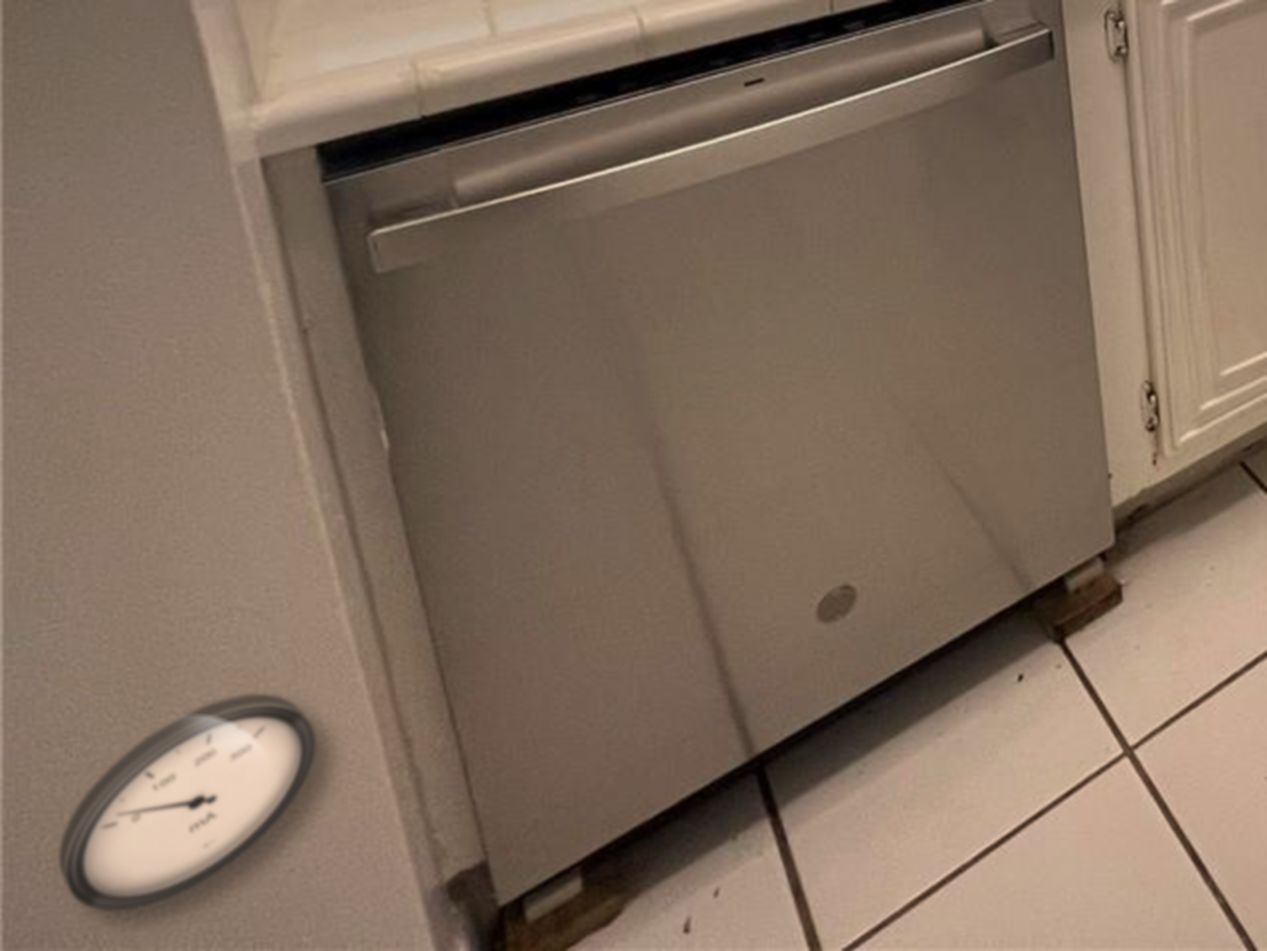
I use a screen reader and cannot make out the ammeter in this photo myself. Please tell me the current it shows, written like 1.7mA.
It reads 25mA
